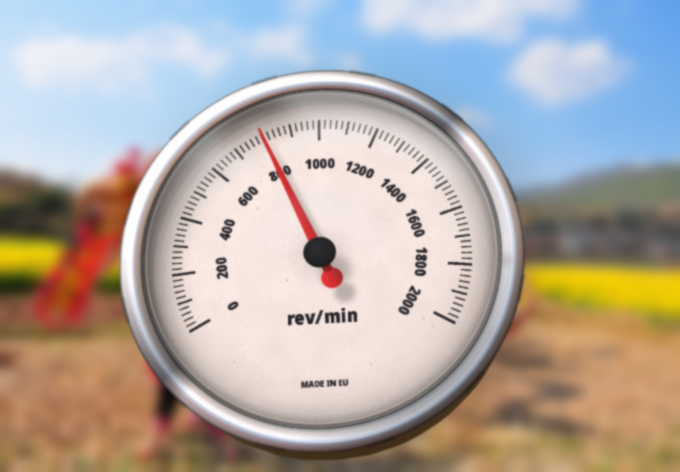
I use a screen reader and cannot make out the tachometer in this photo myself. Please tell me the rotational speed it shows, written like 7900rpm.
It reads 800rpm
